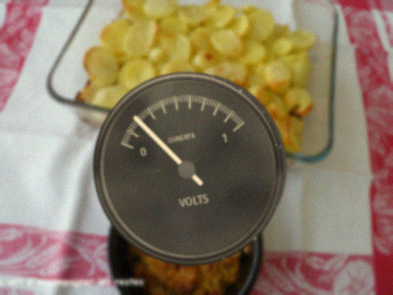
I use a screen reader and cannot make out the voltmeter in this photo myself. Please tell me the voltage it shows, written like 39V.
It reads 0.2V
